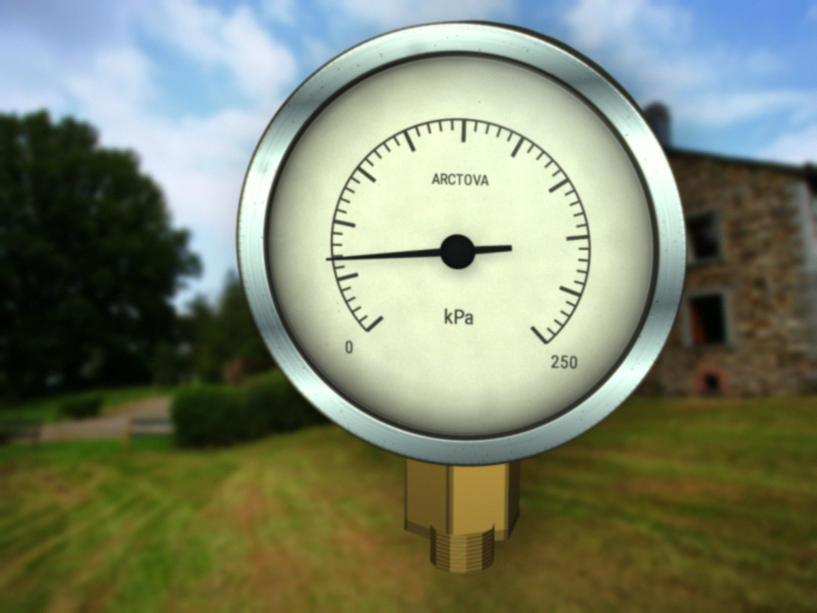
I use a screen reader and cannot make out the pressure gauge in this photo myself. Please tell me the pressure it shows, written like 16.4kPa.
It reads 35kPa
